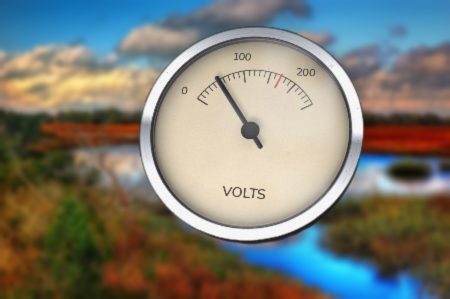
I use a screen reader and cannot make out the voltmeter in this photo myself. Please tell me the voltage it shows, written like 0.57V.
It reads 50V
